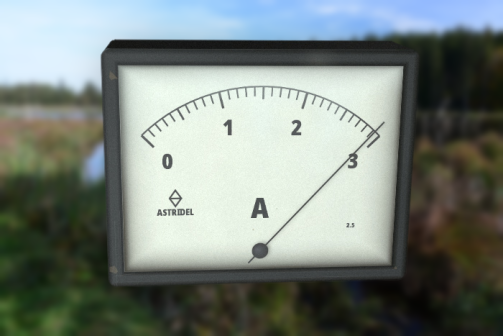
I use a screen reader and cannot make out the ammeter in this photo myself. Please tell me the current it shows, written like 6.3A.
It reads 2.9A
